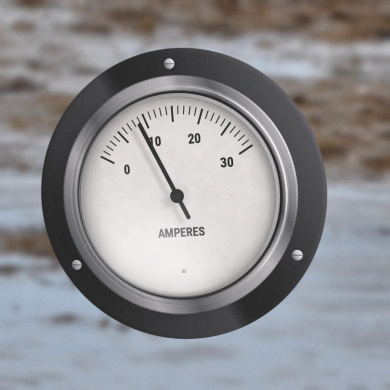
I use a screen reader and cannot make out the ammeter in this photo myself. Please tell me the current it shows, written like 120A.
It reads 9A
